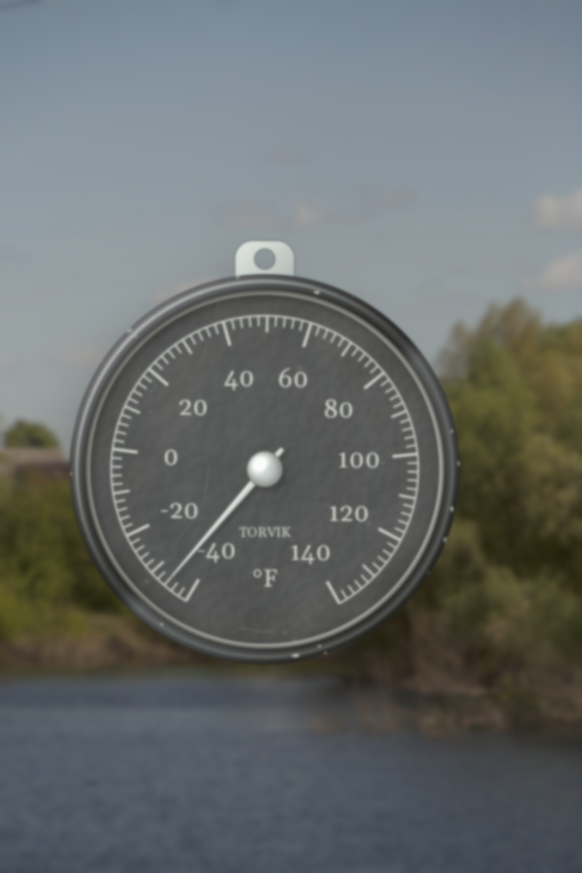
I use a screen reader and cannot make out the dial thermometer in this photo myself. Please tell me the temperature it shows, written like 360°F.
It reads -34°F
